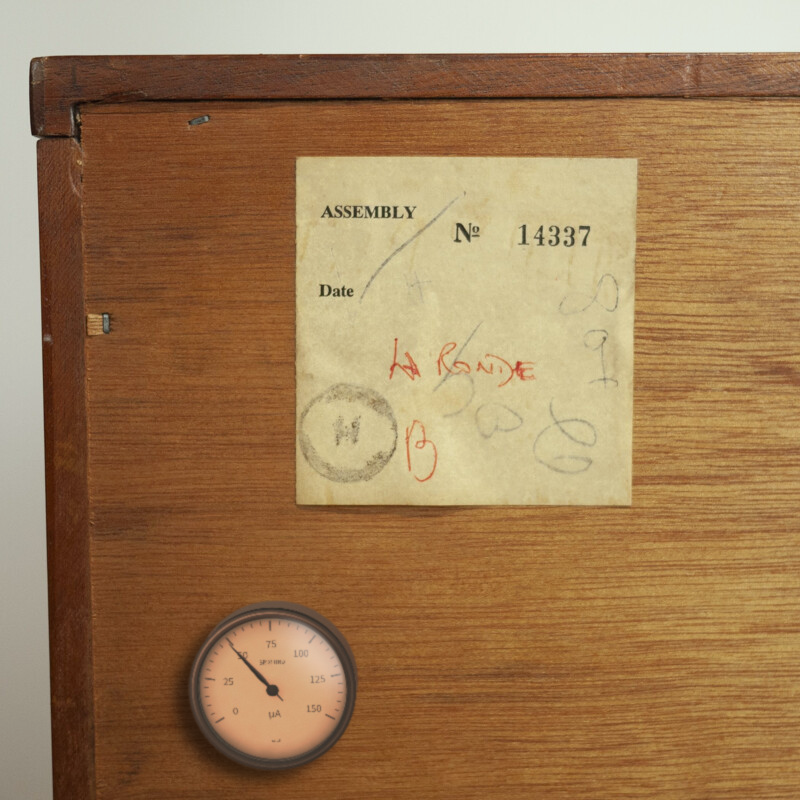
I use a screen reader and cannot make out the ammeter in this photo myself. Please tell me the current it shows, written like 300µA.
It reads 50µA
